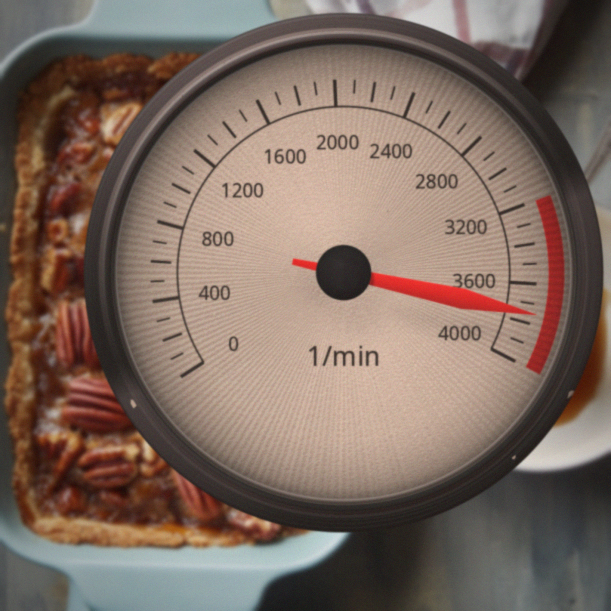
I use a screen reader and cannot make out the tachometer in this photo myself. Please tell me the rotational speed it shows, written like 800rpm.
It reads 3750rpm
